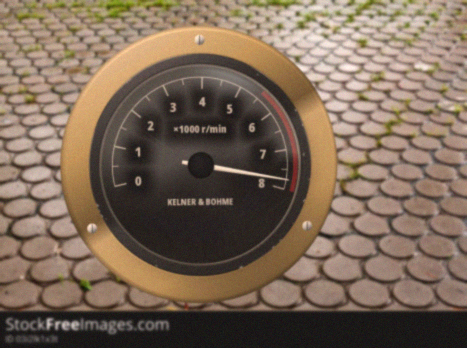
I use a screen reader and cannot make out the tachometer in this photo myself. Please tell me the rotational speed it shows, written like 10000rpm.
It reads 7750rpm
